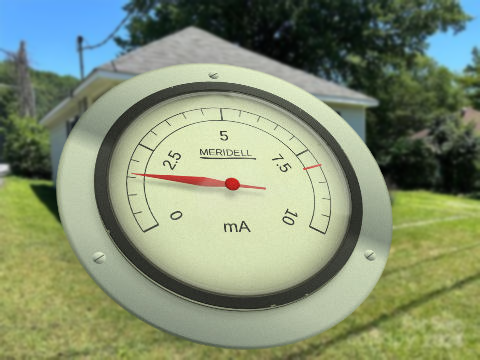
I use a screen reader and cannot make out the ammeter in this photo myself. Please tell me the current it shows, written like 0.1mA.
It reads 1.5mA
